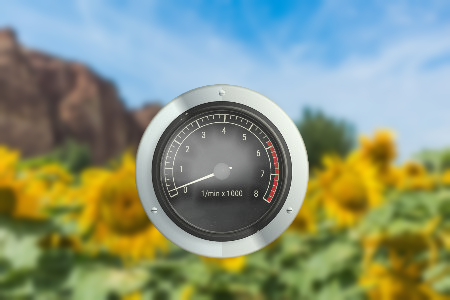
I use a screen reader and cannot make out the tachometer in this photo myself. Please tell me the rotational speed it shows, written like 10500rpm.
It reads 200rpm
